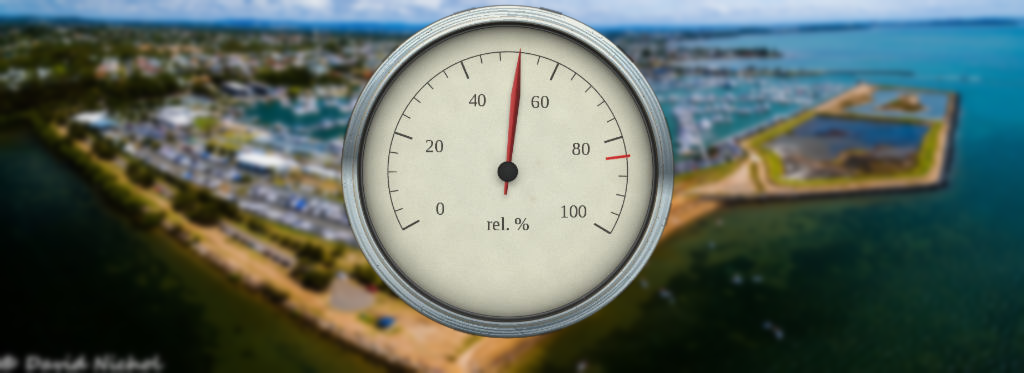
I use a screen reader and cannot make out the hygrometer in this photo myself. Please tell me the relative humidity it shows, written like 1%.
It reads 52%
